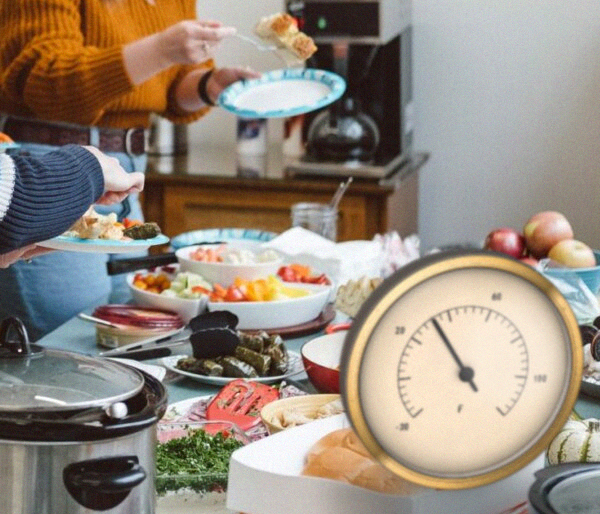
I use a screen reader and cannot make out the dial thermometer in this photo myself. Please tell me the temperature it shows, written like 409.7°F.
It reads 32°F
